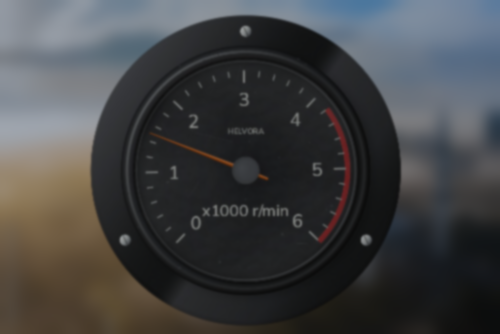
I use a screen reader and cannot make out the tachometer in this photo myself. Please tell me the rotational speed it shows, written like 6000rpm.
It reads 1500rpm
